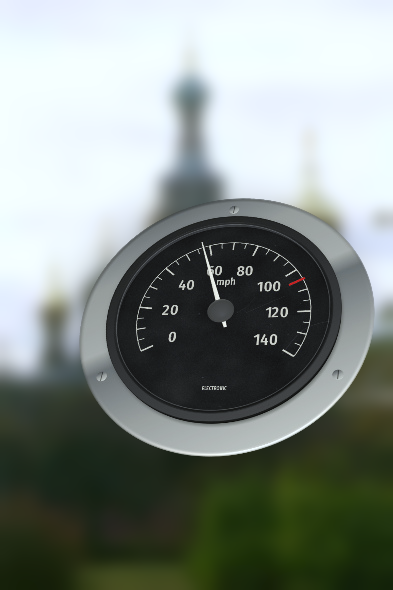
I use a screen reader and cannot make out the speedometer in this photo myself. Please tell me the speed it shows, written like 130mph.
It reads 57.5mph
